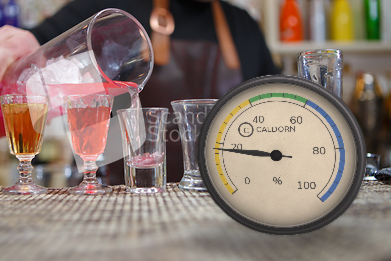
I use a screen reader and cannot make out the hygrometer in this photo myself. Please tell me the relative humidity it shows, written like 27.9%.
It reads 18%
